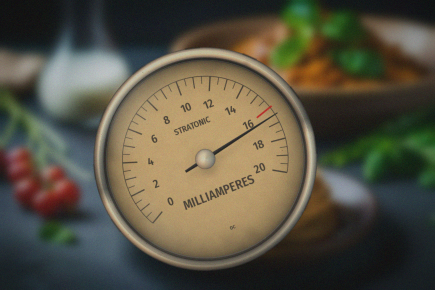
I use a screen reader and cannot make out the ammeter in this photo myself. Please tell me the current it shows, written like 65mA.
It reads 16.5mA
